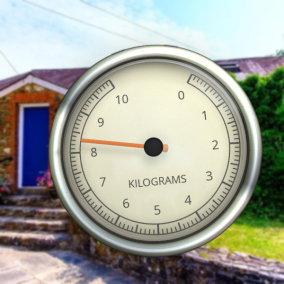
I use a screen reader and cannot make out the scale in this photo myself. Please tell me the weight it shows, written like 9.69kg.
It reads 8.3kg
